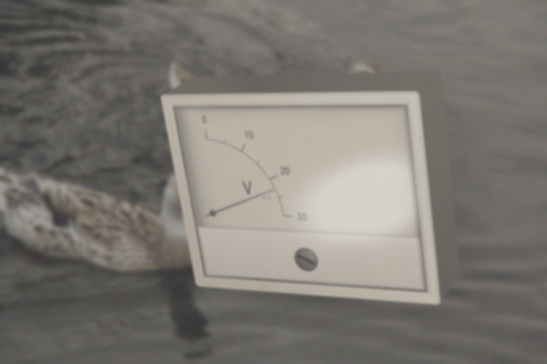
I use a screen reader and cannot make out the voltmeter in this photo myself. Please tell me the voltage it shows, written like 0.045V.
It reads 22.5V
